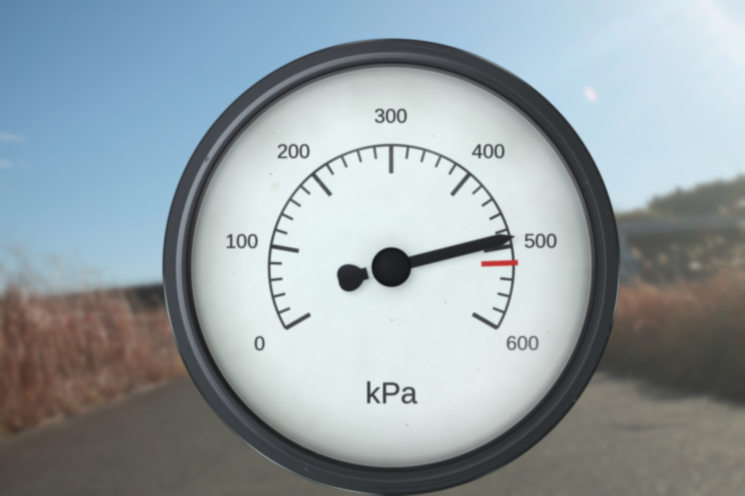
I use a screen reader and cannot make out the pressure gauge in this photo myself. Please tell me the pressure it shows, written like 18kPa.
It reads 490kPa
